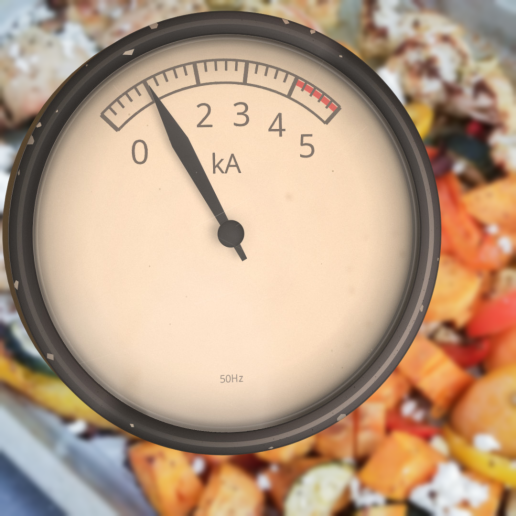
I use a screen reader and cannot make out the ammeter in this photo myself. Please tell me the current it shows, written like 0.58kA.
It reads 1kA
